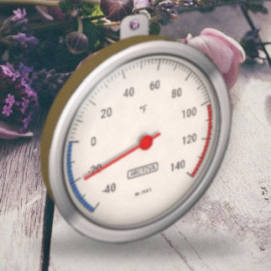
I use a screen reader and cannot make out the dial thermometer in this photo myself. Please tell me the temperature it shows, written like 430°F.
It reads -20°F
